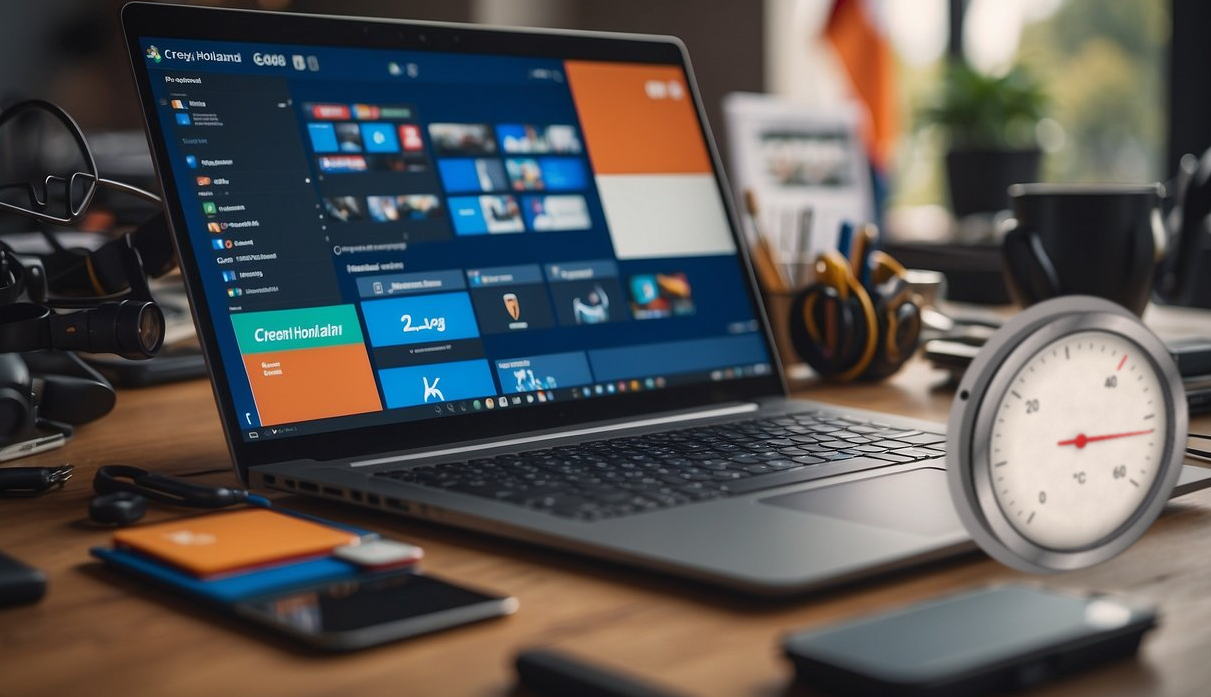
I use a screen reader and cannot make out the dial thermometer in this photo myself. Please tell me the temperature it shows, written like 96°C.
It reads 52°C
